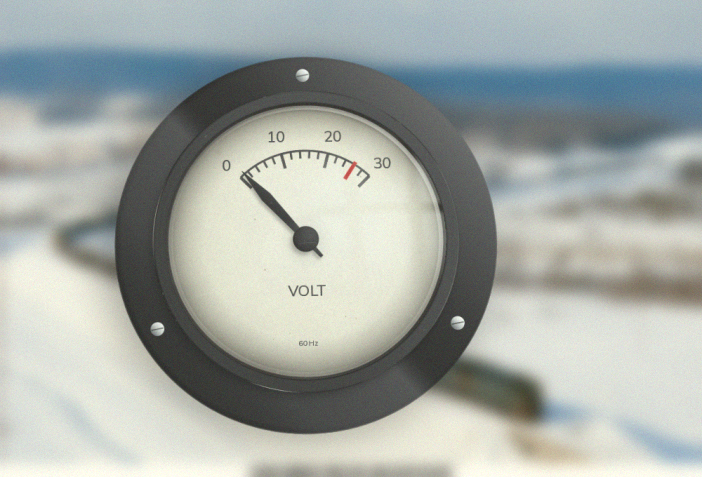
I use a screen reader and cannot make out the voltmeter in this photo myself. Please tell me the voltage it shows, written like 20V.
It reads 1V
